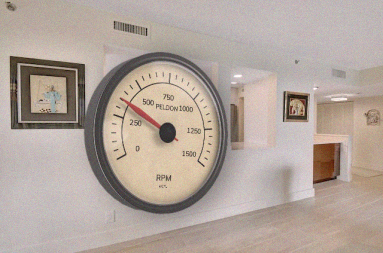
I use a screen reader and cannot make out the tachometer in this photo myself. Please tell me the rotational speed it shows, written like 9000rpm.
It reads 350rpm
